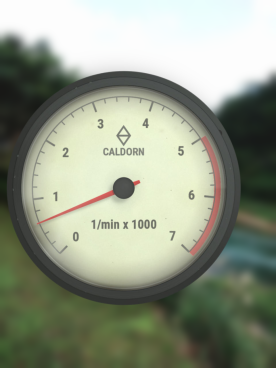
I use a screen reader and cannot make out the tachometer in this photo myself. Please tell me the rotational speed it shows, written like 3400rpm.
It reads 600rpm
